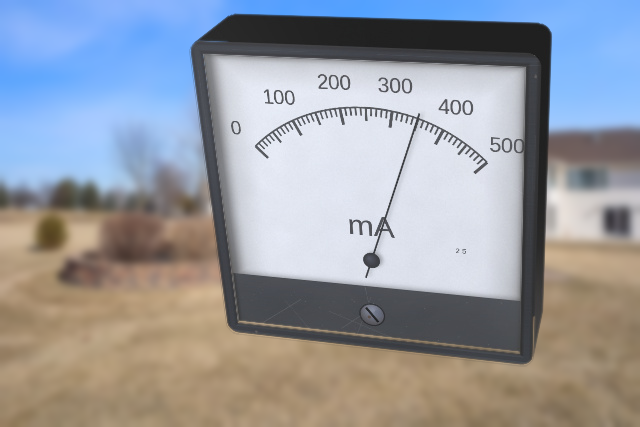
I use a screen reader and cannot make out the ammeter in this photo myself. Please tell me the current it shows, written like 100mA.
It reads 350mA
